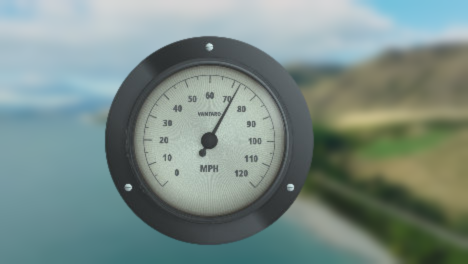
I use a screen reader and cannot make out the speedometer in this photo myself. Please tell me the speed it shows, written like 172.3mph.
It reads 72.5mph
